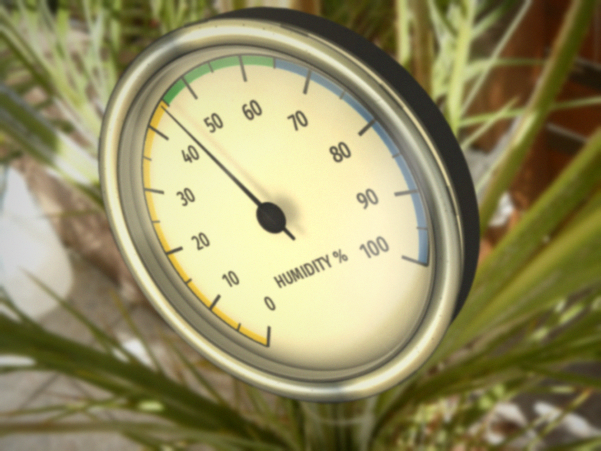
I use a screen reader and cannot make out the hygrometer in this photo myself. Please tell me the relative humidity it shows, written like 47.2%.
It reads 45%
